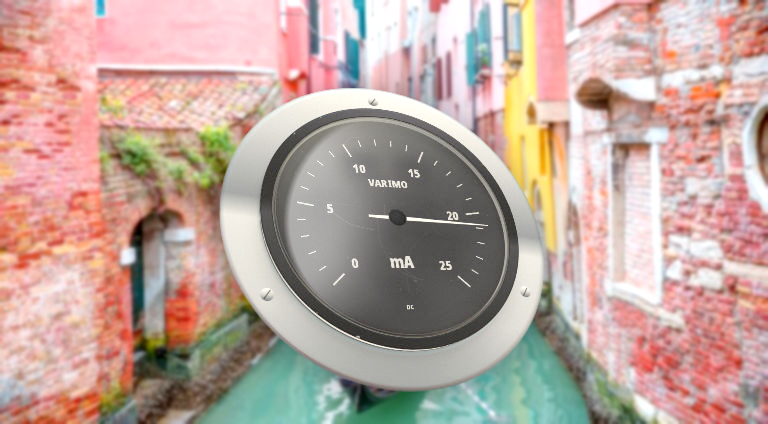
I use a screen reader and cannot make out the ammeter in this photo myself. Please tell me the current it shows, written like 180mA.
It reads 21mA
